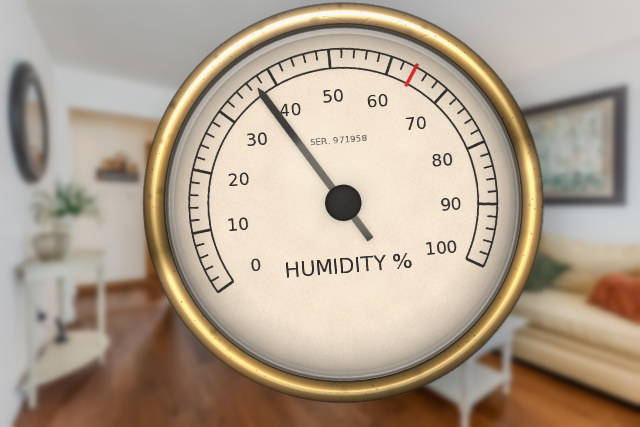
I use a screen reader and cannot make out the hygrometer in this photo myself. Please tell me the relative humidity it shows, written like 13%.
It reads 37%
